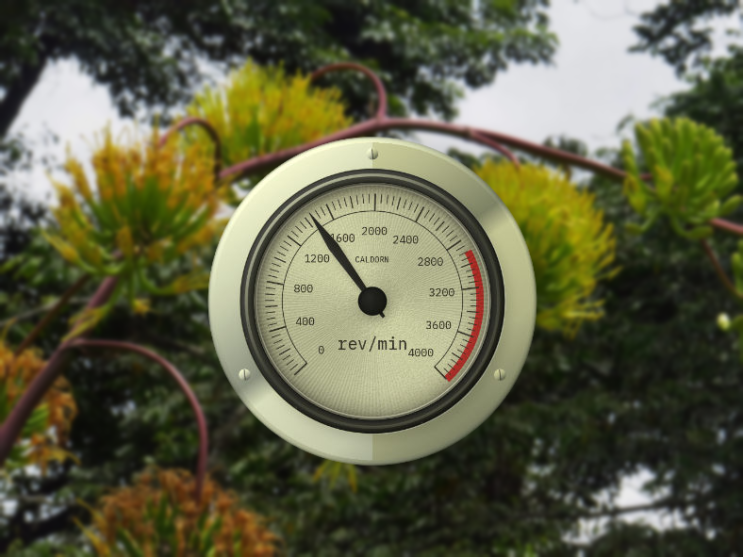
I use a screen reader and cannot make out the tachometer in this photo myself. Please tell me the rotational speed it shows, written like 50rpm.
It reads 1450rpm
